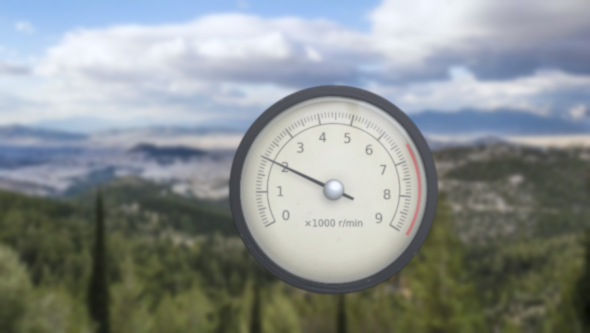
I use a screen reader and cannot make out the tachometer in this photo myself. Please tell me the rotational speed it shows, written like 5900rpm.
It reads 2000rpm
